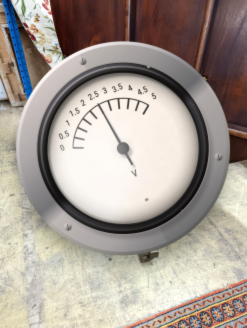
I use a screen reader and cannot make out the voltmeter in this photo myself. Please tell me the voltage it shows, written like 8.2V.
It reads 2.5V
